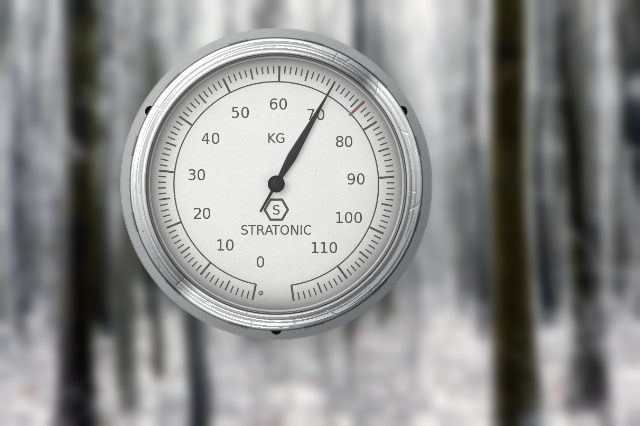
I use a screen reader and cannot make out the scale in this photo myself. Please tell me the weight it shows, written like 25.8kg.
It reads 70kg
